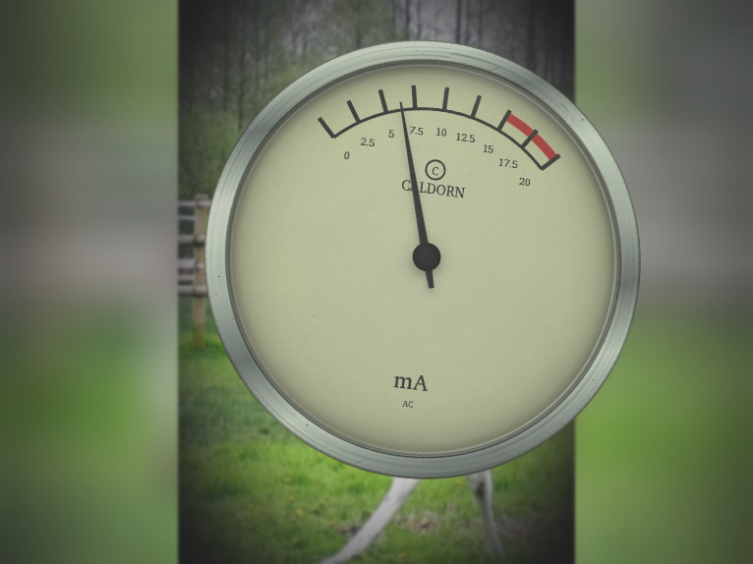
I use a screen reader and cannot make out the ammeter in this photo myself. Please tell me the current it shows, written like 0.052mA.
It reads 6.25mA
